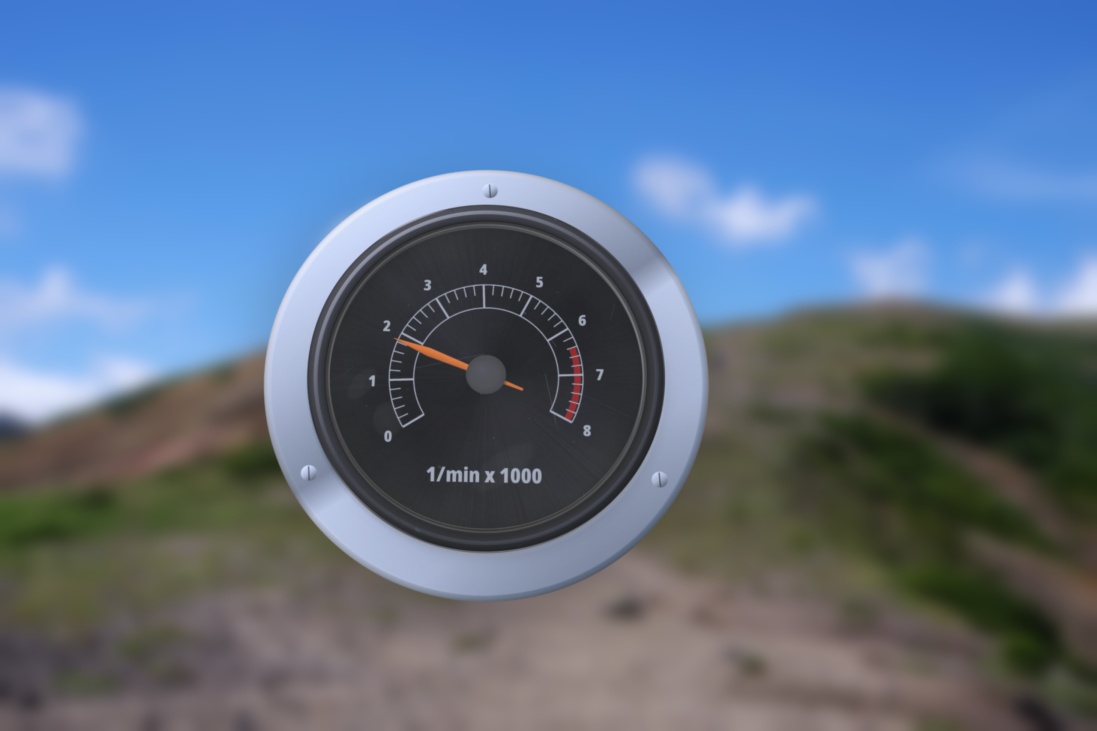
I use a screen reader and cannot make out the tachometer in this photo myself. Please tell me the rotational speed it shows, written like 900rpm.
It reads 1800rpm
